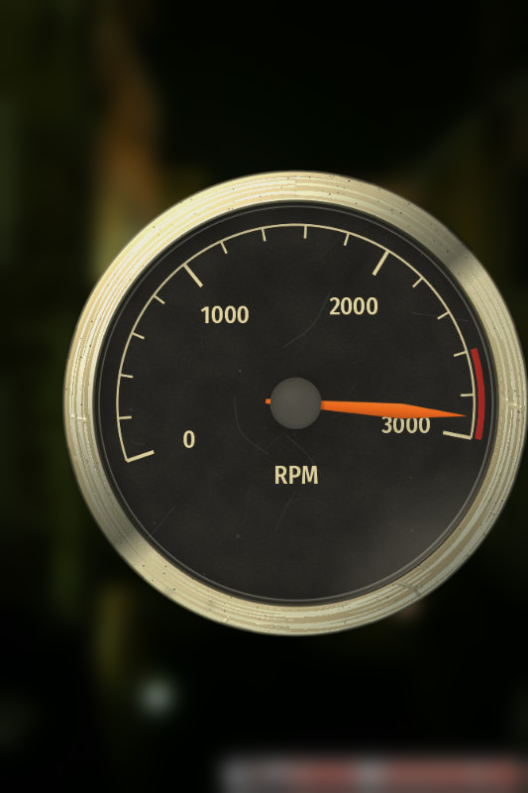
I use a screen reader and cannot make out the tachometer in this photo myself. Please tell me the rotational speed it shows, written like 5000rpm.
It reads 2900rpm
